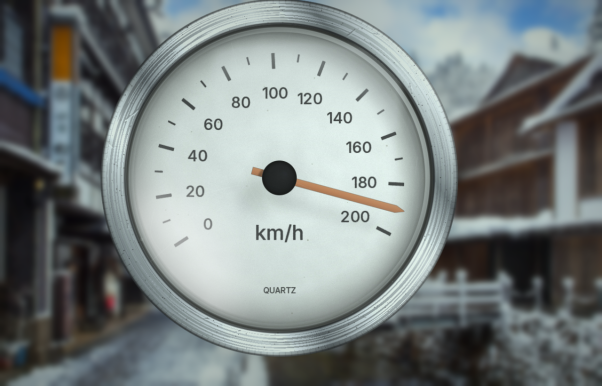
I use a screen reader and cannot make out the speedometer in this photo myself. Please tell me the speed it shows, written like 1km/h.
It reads 190km/h
